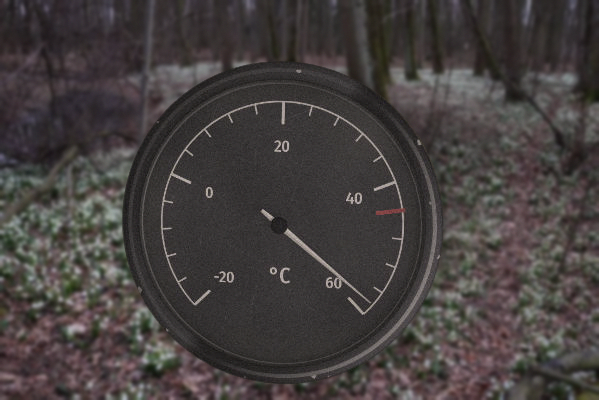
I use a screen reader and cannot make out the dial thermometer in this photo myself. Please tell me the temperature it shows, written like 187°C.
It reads 58°C
